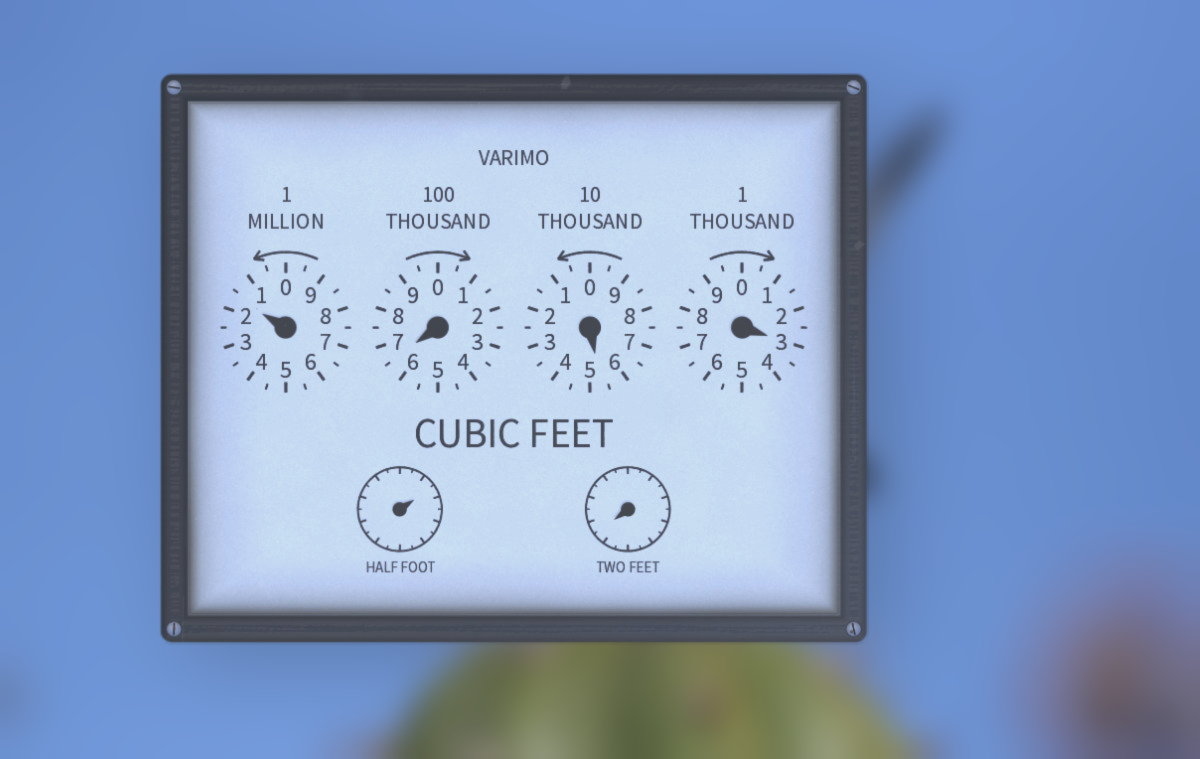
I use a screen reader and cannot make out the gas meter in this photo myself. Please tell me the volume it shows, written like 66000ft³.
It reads 165300ft³
